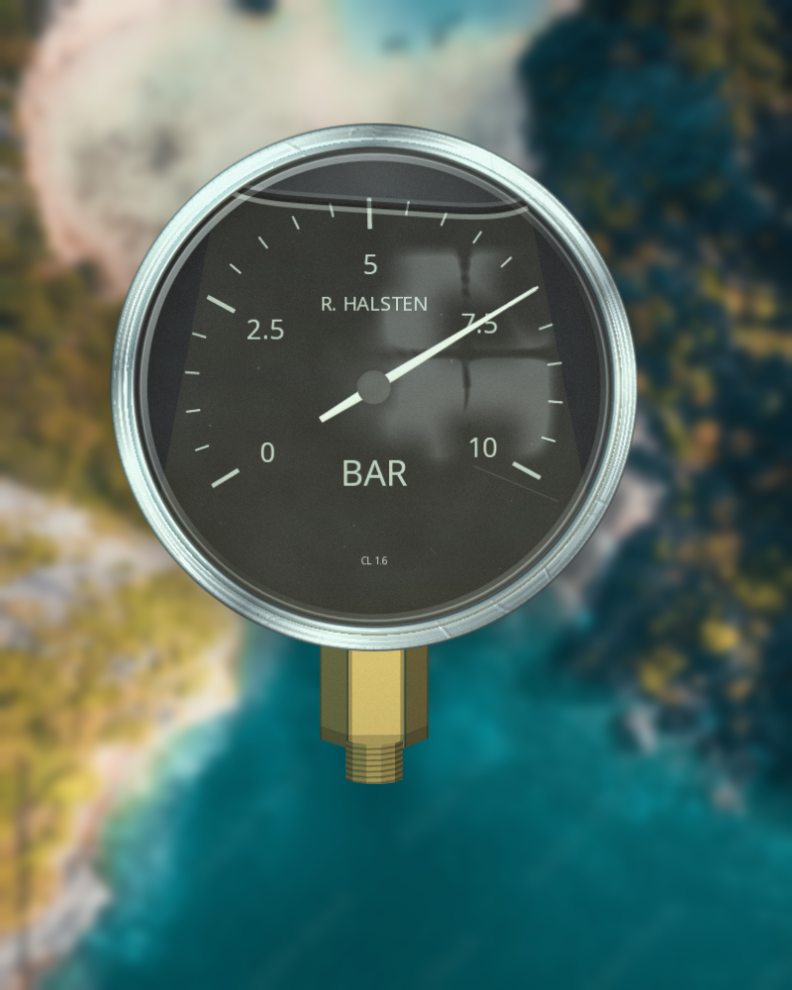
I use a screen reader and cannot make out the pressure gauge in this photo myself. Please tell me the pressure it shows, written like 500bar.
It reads 7.5bar
